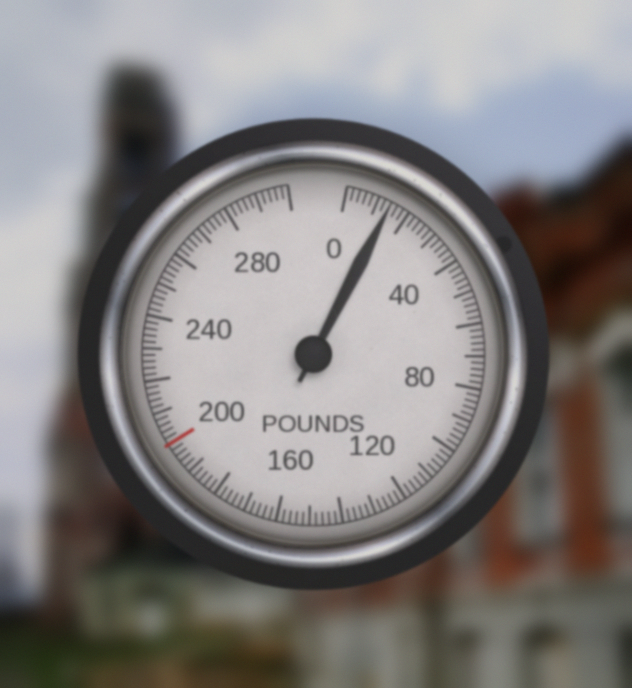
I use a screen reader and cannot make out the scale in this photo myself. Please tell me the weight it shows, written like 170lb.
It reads 14lb
